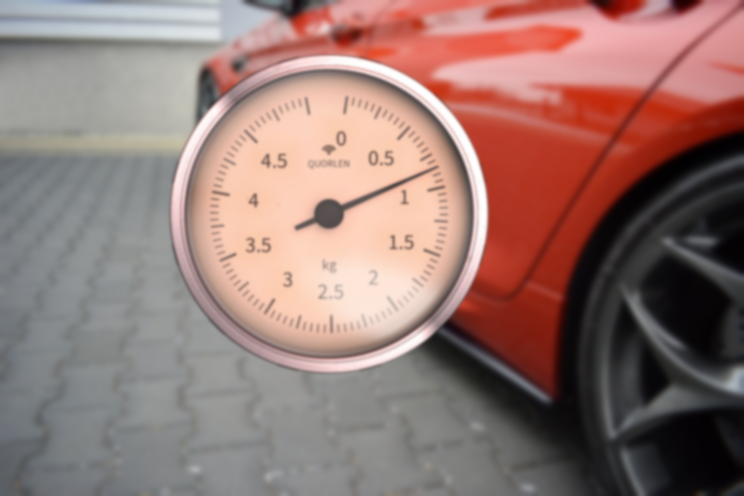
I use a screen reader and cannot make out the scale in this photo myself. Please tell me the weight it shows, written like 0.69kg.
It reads 0.85kg
